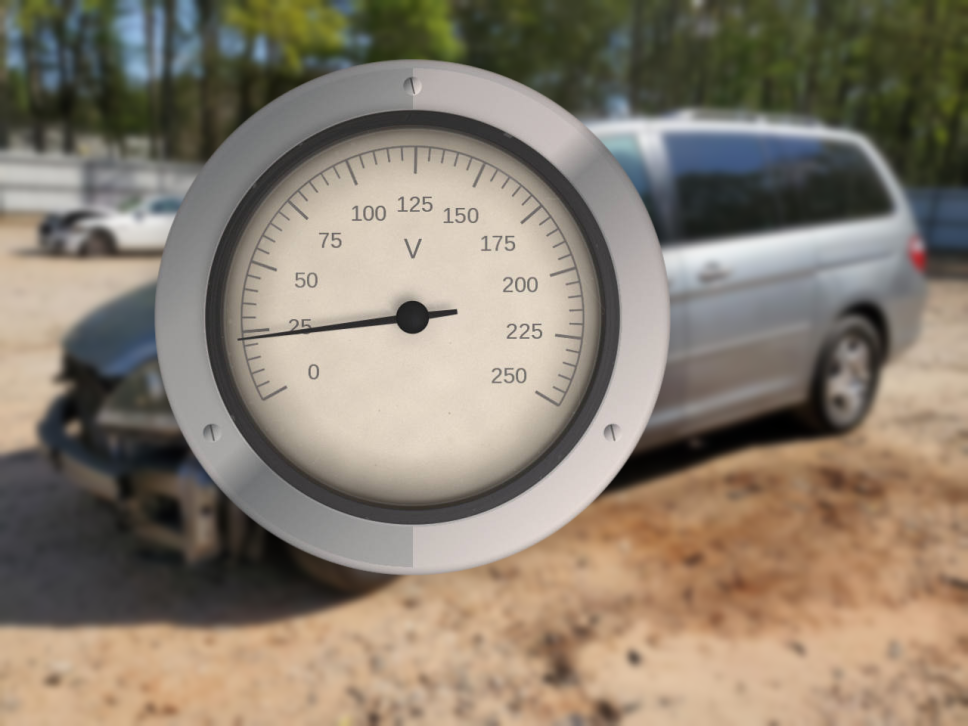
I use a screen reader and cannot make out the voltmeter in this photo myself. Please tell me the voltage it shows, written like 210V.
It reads 22.5V
